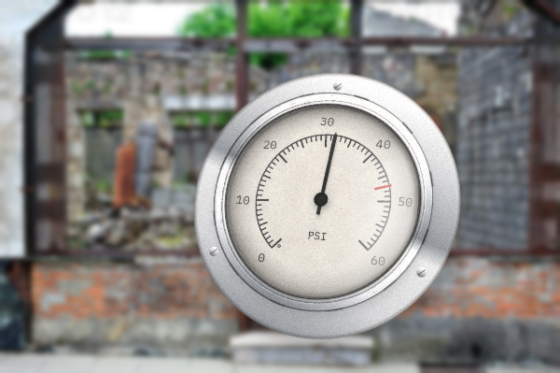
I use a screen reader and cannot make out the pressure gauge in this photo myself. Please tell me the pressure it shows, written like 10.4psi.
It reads 32psi
